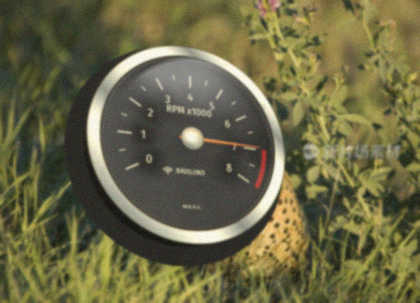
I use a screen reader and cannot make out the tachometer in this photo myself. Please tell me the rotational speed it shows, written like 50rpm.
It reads 7000rpm
